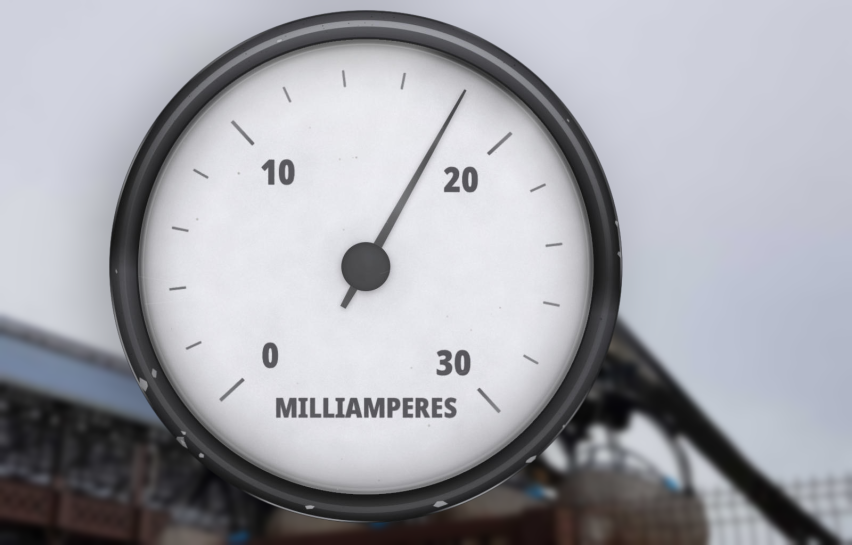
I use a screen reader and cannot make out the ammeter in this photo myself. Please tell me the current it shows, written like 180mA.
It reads 18mA
